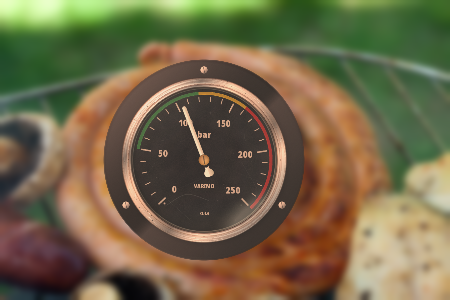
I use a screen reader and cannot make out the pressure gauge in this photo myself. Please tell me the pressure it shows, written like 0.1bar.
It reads 105bar
